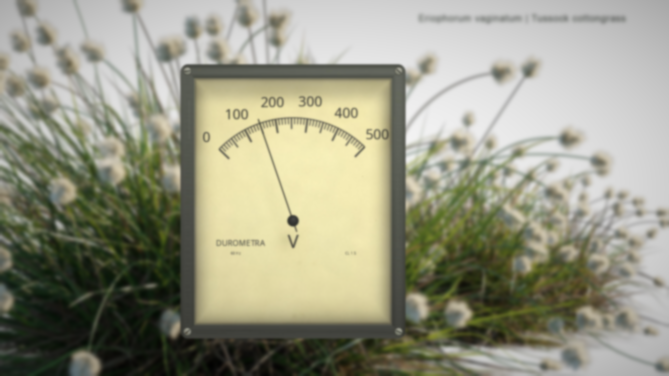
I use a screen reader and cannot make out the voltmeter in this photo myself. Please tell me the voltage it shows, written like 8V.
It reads 150V
